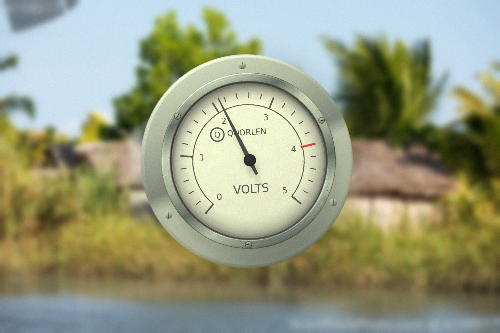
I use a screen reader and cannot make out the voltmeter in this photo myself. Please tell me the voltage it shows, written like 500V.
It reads 2.1V
